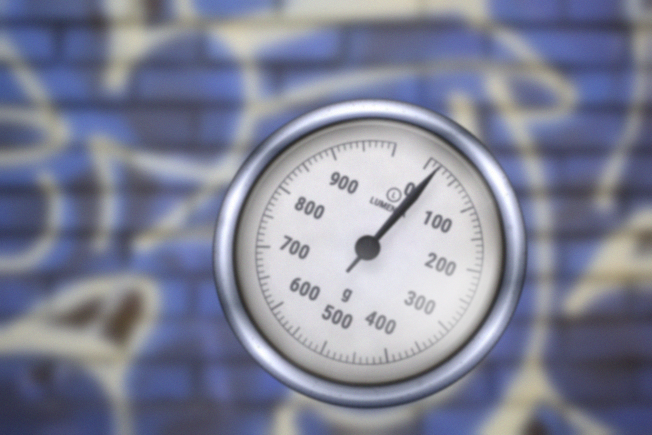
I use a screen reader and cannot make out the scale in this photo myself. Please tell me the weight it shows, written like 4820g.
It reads 20g
